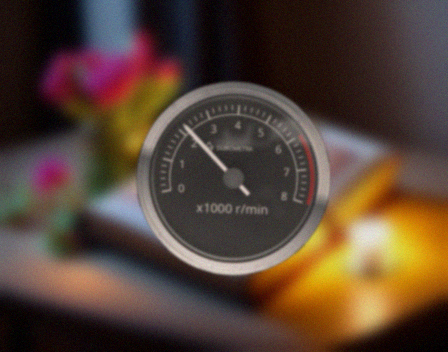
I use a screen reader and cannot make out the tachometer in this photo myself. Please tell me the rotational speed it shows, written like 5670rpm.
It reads 2200rpm
